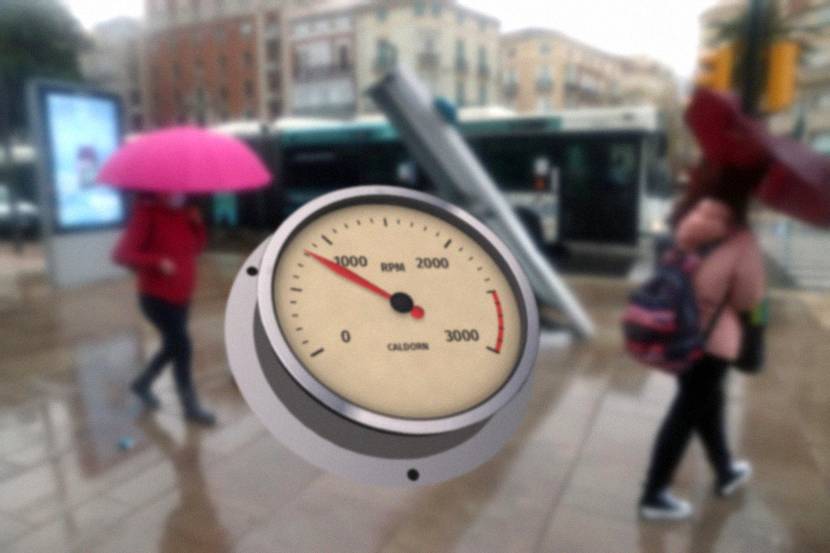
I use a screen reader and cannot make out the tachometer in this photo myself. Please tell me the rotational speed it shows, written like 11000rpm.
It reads 800rpm
